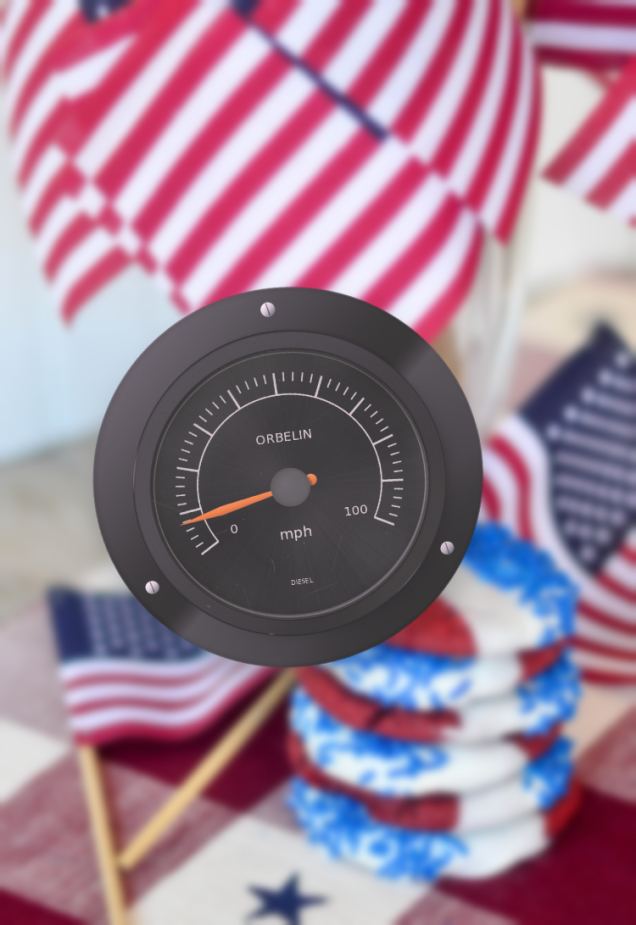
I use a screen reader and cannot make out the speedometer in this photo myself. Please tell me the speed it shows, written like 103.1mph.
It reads 8mph
